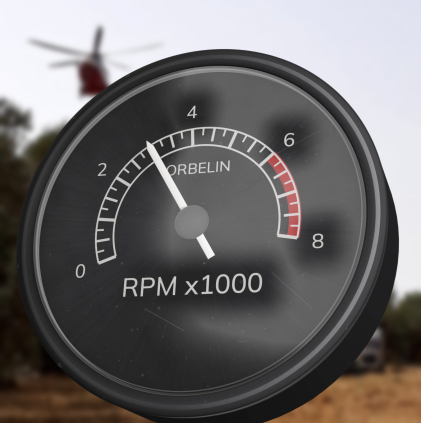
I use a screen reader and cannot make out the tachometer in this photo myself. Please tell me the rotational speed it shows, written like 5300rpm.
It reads 3000rpm
